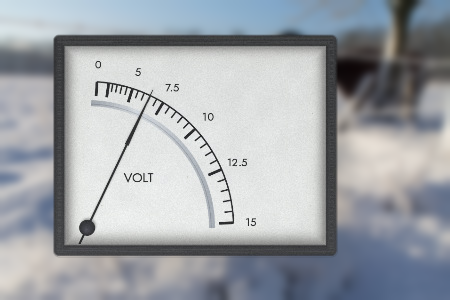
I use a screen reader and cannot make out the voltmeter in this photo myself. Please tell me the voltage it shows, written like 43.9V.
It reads 6.5V
